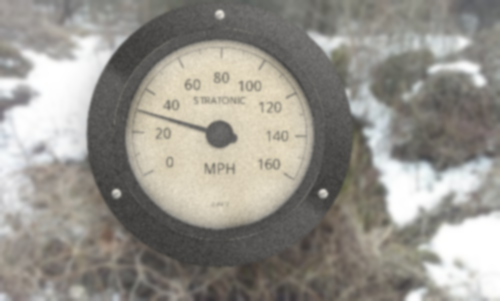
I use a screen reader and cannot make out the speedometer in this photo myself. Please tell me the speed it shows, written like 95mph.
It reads 30mph
